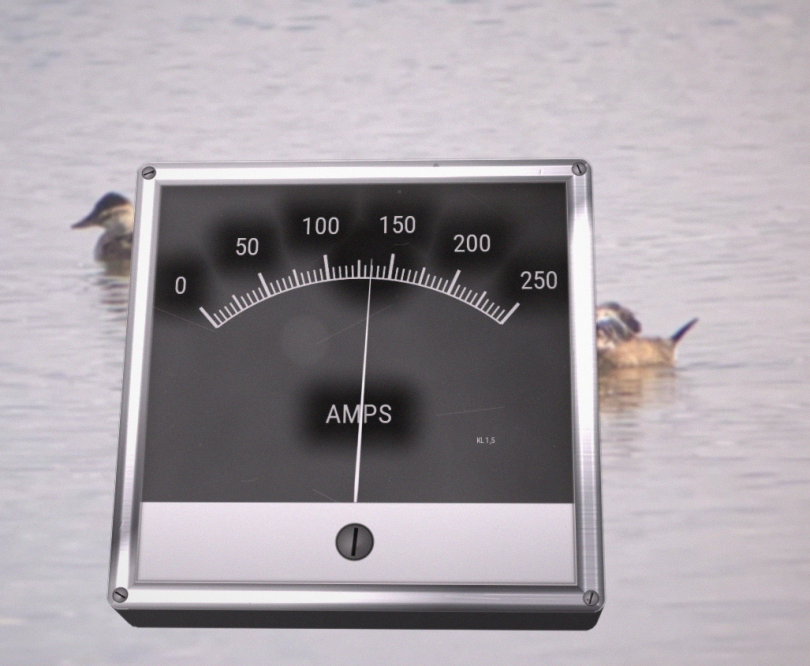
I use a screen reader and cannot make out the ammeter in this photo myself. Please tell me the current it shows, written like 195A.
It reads 135A
